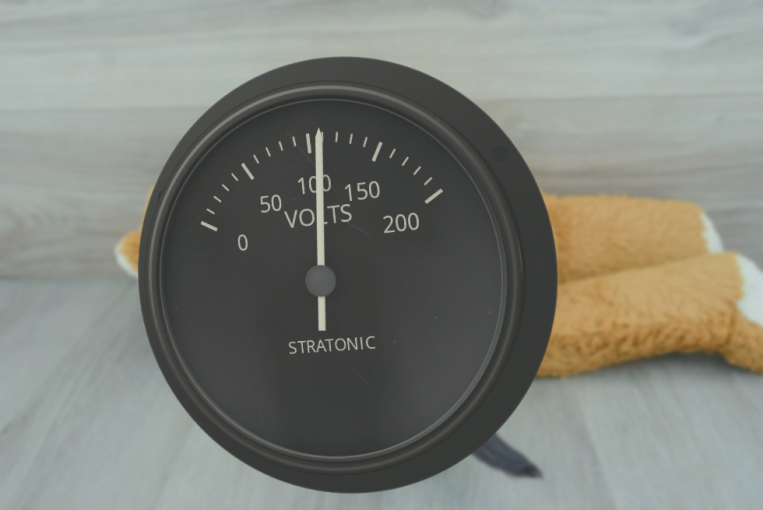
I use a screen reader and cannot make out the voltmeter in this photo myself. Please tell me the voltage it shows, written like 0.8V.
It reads 110V
